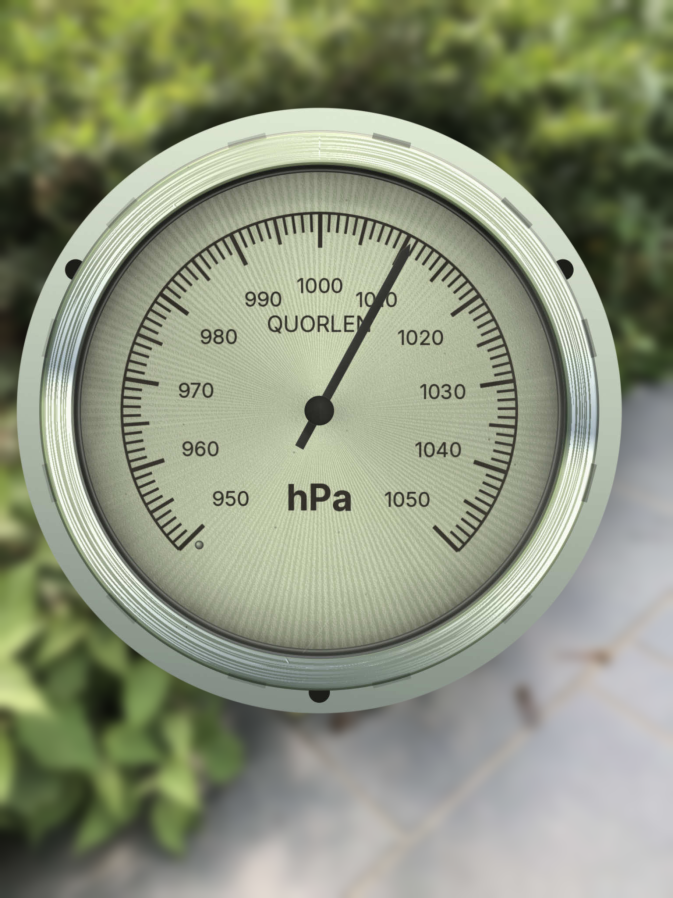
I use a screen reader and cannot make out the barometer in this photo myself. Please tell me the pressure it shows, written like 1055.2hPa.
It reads 1010.5hPa
